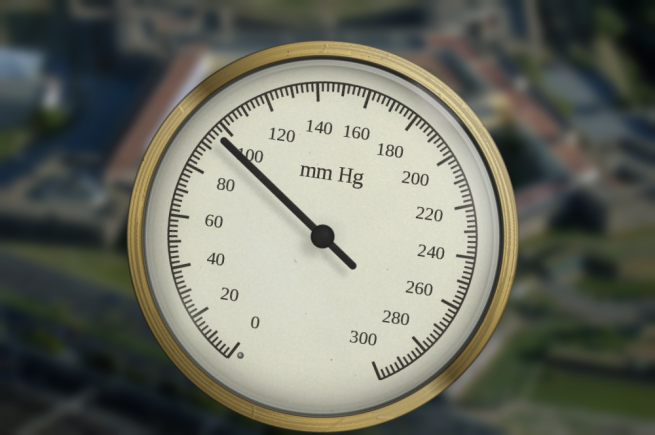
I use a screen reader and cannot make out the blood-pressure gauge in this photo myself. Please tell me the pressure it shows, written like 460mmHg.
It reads 96mmHg
